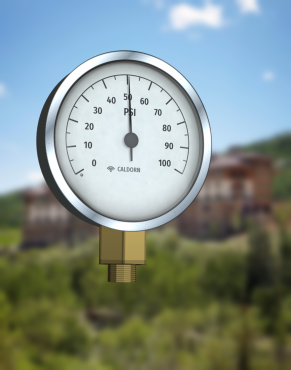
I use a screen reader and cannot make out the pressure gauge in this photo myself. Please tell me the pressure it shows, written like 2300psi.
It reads 50psi
